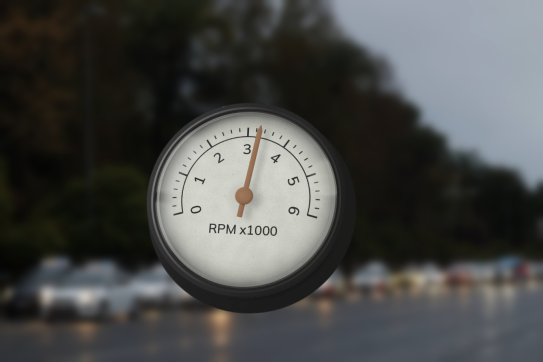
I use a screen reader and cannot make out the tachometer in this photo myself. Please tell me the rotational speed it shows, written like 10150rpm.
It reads 3300rpm
